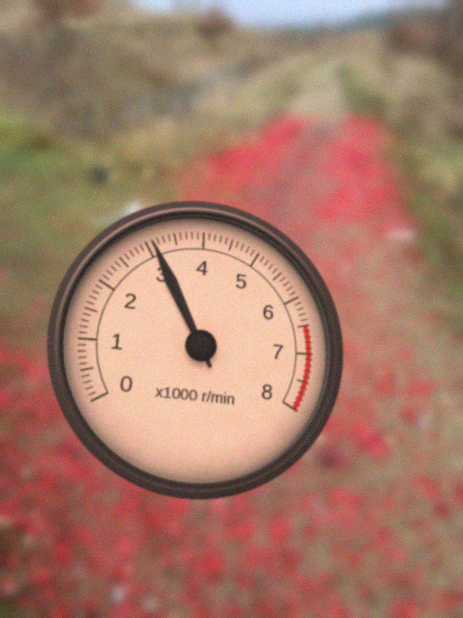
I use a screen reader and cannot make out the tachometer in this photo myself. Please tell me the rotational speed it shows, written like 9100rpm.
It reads 3100rpm
